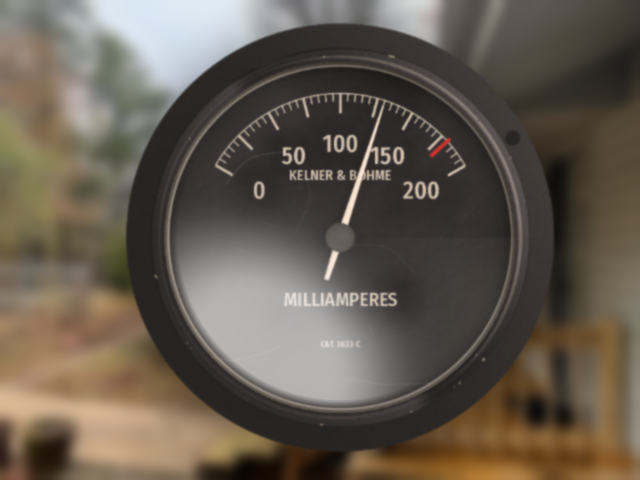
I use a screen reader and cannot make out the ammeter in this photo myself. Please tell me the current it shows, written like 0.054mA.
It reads 130mA
